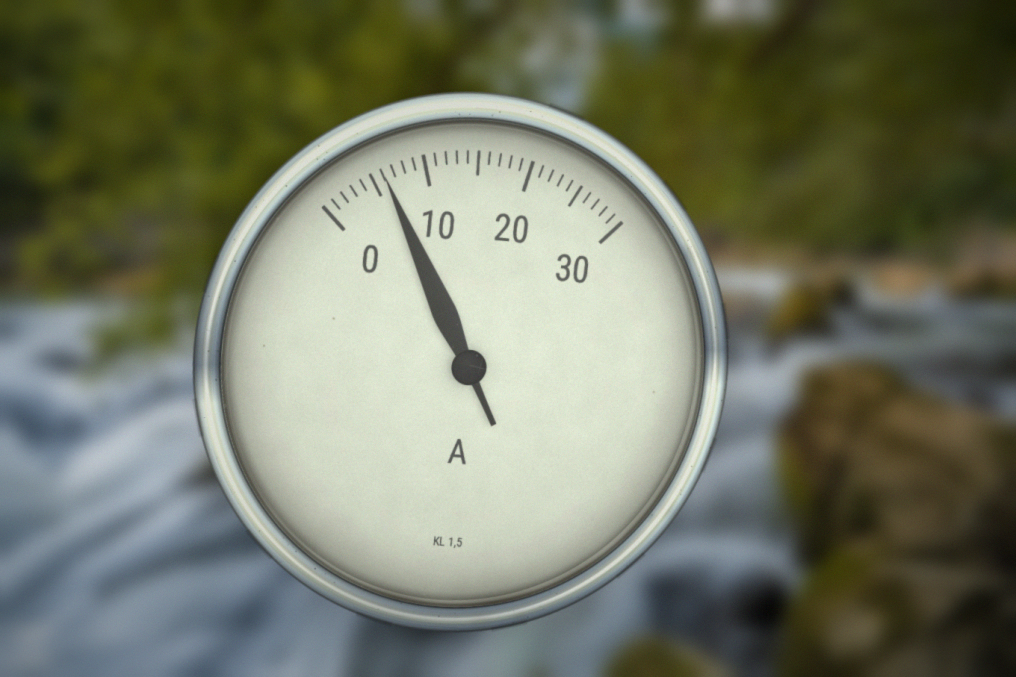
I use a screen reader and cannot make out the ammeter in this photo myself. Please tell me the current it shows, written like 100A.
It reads 6A
